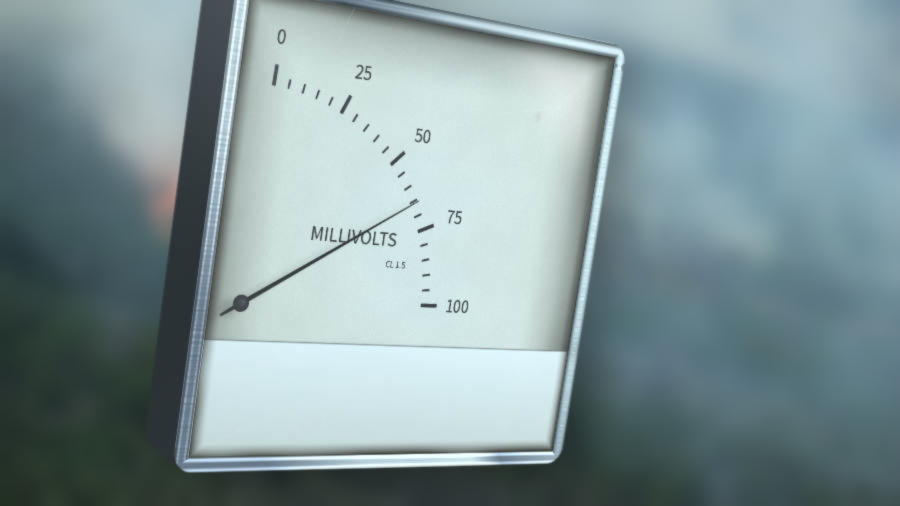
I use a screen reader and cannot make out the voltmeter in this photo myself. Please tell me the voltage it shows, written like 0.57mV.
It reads 65mV
